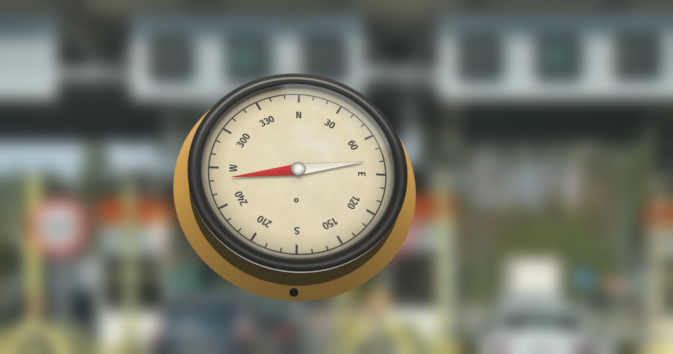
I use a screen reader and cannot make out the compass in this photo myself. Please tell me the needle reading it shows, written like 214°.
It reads 260°
